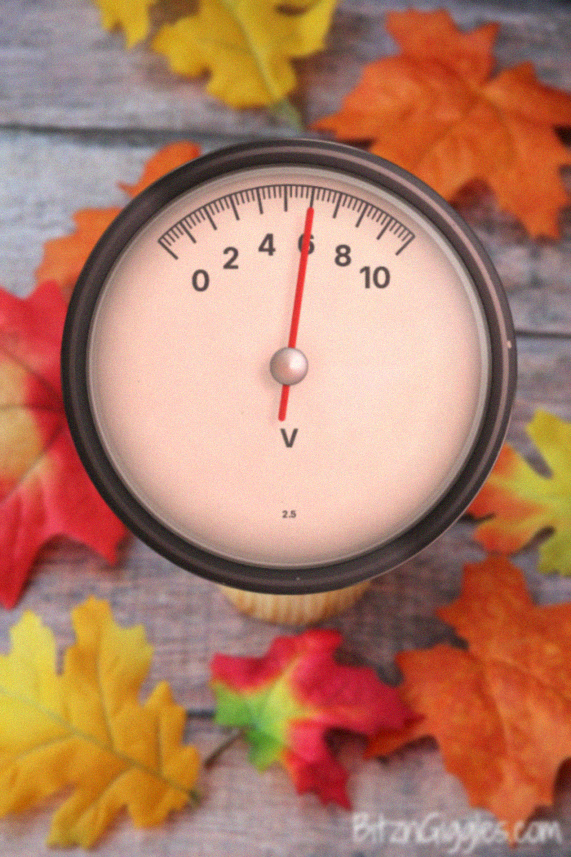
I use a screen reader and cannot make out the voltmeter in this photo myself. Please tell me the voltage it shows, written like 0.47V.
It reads 6V
